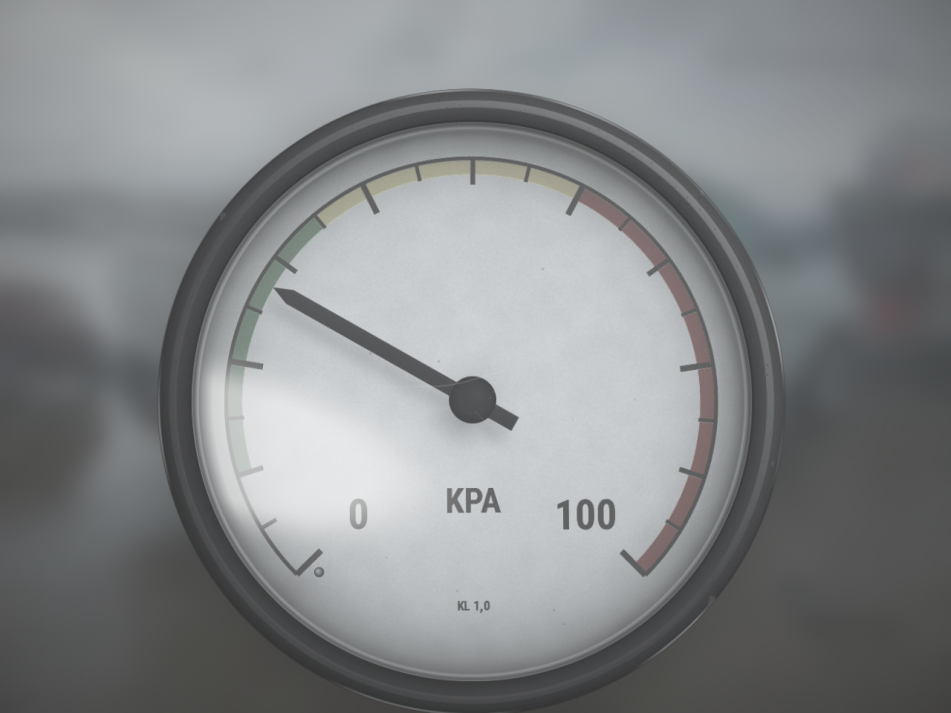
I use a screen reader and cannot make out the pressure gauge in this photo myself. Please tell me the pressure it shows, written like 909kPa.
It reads 27.5kPa
